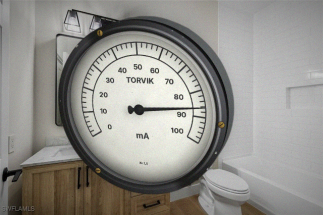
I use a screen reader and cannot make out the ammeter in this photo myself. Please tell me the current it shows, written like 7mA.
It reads 86mA
